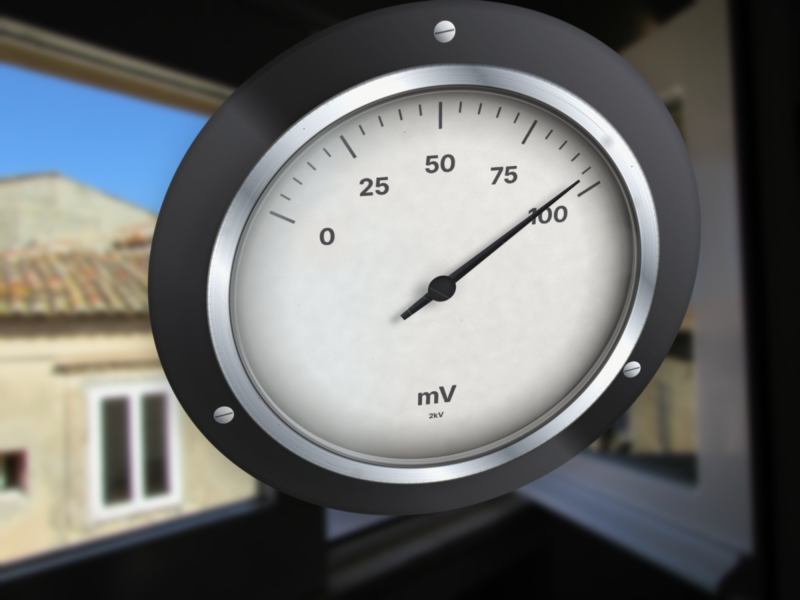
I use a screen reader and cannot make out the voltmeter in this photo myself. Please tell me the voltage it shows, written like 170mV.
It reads 95mV
